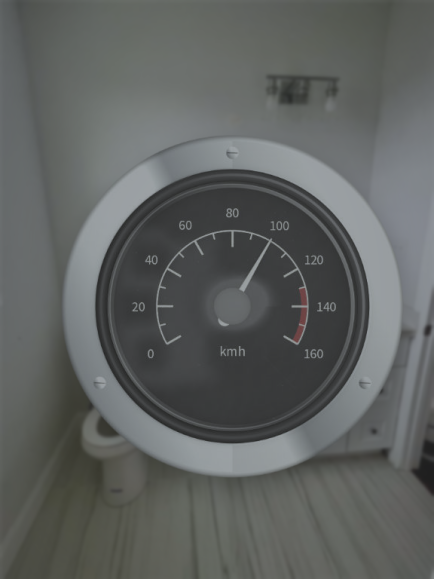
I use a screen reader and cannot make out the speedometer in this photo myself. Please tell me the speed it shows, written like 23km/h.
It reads 100km/h
